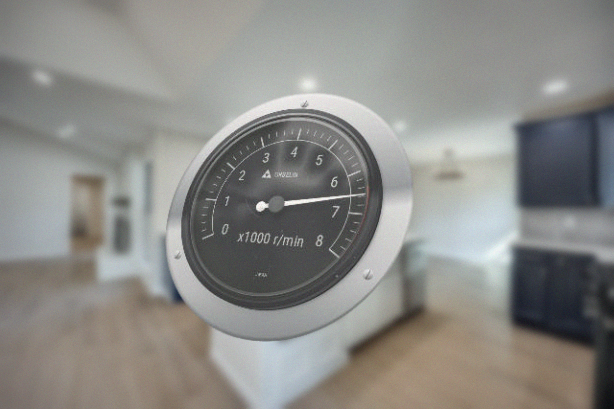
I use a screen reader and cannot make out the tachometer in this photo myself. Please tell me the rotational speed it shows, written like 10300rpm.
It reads 6600rpm
